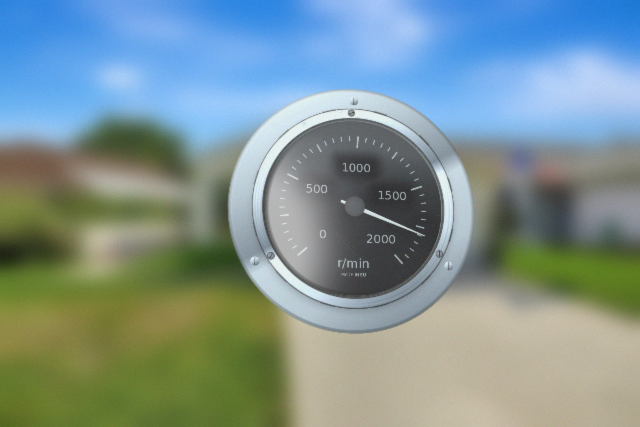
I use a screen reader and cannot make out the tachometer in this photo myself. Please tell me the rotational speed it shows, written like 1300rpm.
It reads 1800rpm
